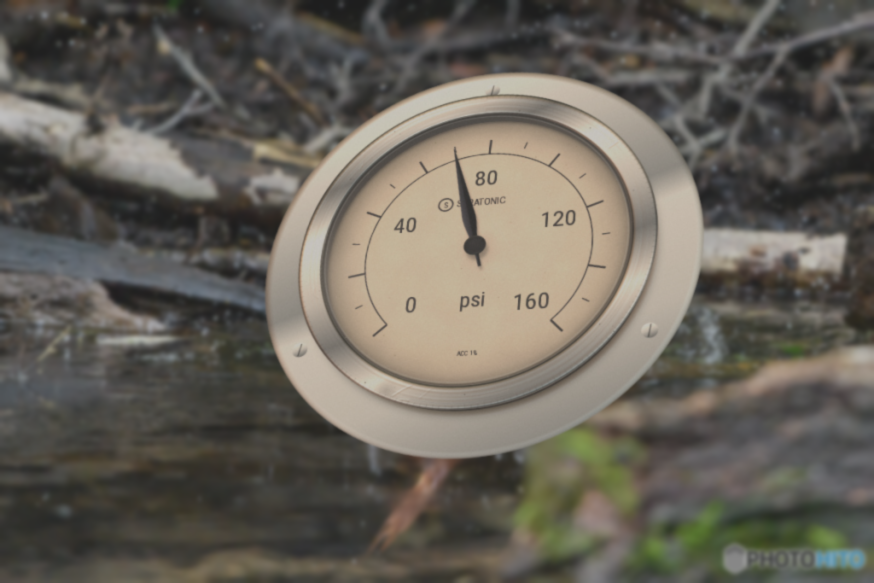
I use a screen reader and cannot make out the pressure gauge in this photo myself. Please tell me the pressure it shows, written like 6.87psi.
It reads 70psi
